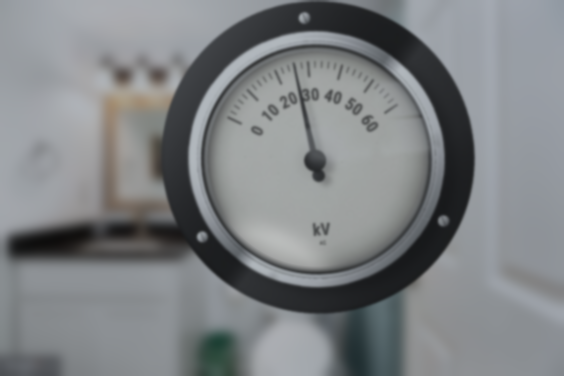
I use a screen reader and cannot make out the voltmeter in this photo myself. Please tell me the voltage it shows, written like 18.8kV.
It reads 26kV
